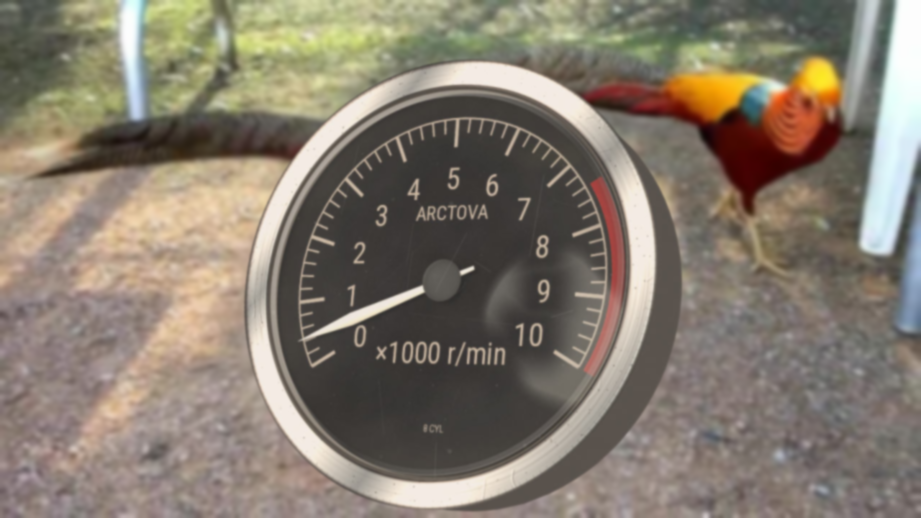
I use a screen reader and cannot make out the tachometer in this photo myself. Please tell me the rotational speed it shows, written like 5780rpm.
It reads 400rpm
